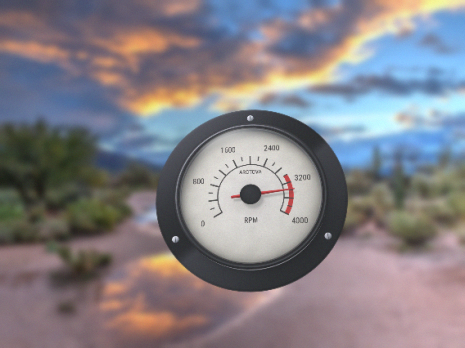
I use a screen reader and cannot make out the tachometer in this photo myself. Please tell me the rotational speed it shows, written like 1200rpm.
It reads 3400rpm
